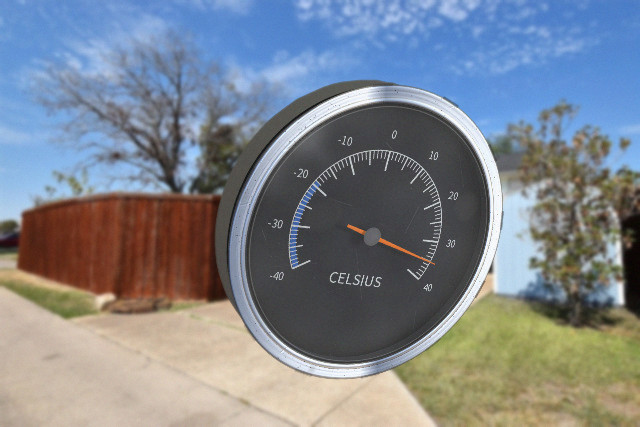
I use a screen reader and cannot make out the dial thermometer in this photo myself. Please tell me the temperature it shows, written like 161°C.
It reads 35°C
